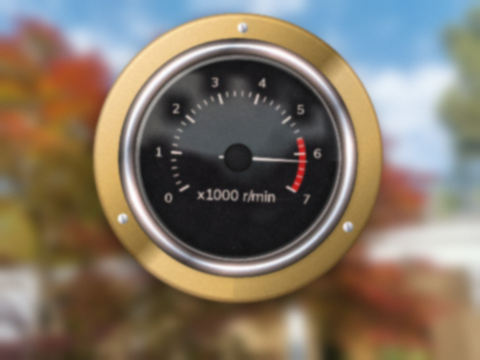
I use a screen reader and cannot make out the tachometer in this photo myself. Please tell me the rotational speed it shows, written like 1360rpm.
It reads 6200rpm
